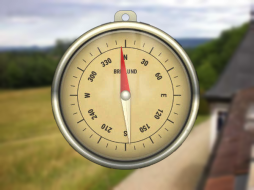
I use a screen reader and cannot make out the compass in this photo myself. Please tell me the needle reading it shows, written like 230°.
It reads 355°
